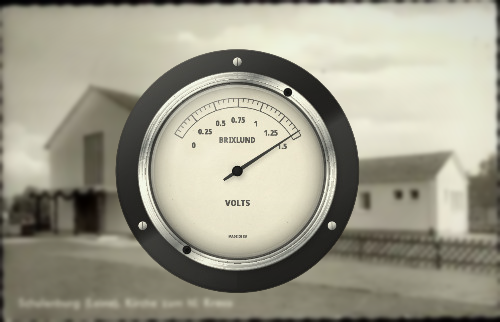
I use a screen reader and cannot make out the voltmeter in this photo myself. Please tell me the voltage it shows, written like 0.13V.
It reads 1.45V
